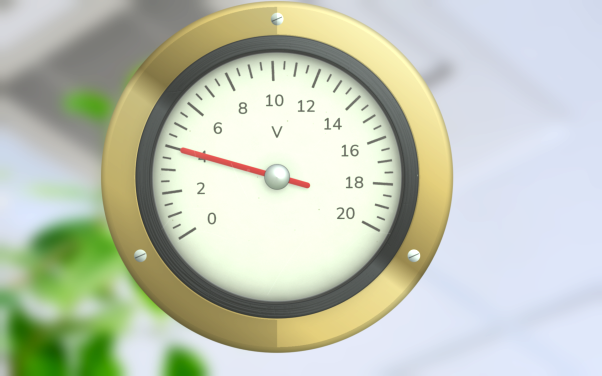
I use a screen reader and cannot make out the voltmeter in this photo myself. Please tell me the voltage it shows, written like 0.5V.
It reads 4V
